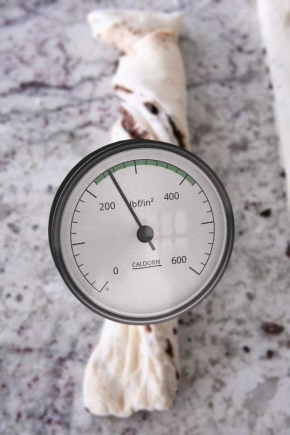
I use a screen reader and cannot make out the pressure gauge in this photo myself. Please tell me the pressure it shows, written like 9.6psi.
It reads 250psi
